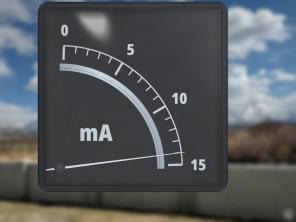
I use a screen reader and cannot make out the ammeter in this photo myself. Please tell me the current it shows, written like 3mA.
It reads 14mA
